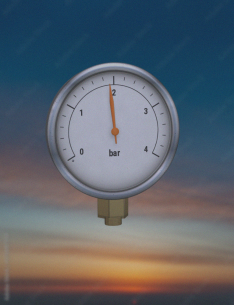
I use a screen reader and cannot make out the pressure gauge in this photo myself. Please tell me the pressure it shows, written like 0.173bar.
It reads 1.9bar
